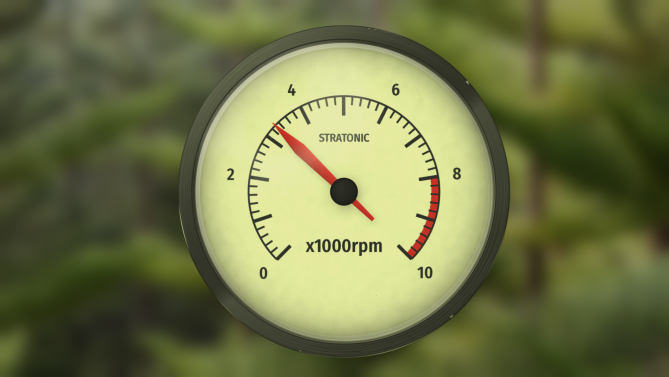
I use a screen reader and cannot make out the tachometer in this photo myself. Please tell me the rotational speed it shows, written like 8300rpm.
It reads 3300rpm
